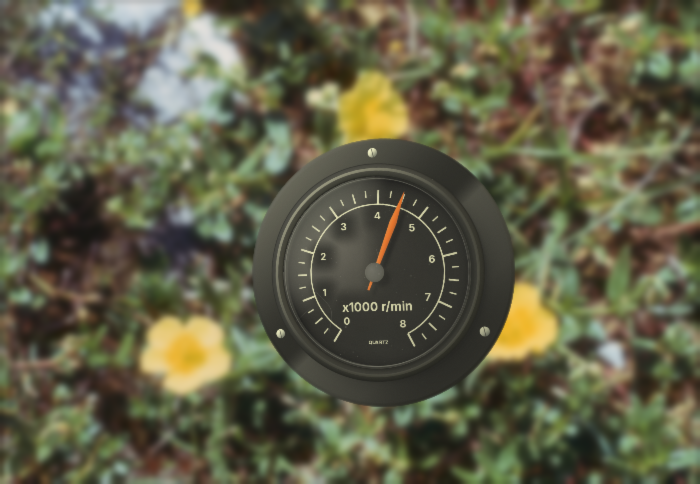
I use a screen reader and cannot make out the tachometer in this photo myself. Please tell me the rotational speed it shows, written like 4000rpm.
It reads 4500rpm
